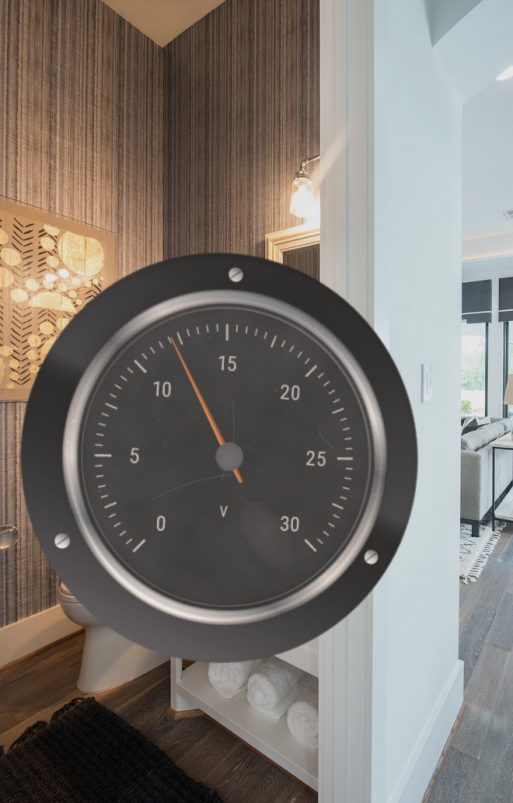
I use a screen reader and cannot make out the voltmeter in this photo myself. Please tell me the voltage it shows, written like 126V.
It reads 12V
